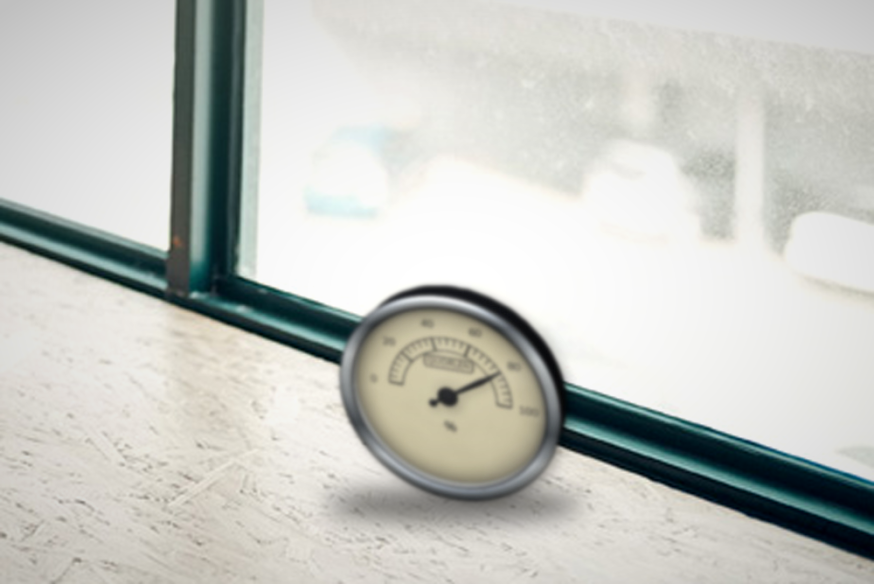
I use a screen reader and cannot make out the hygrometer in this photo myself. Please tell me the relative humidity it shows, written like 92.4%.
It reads 80%
